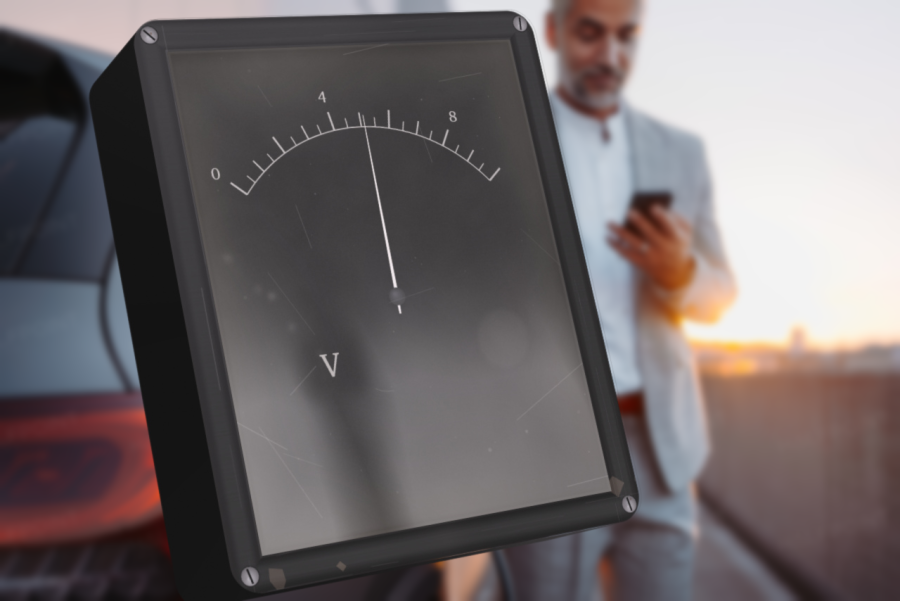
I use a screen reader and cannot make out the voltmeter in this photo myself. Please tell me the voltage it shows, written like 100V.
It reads 5V
